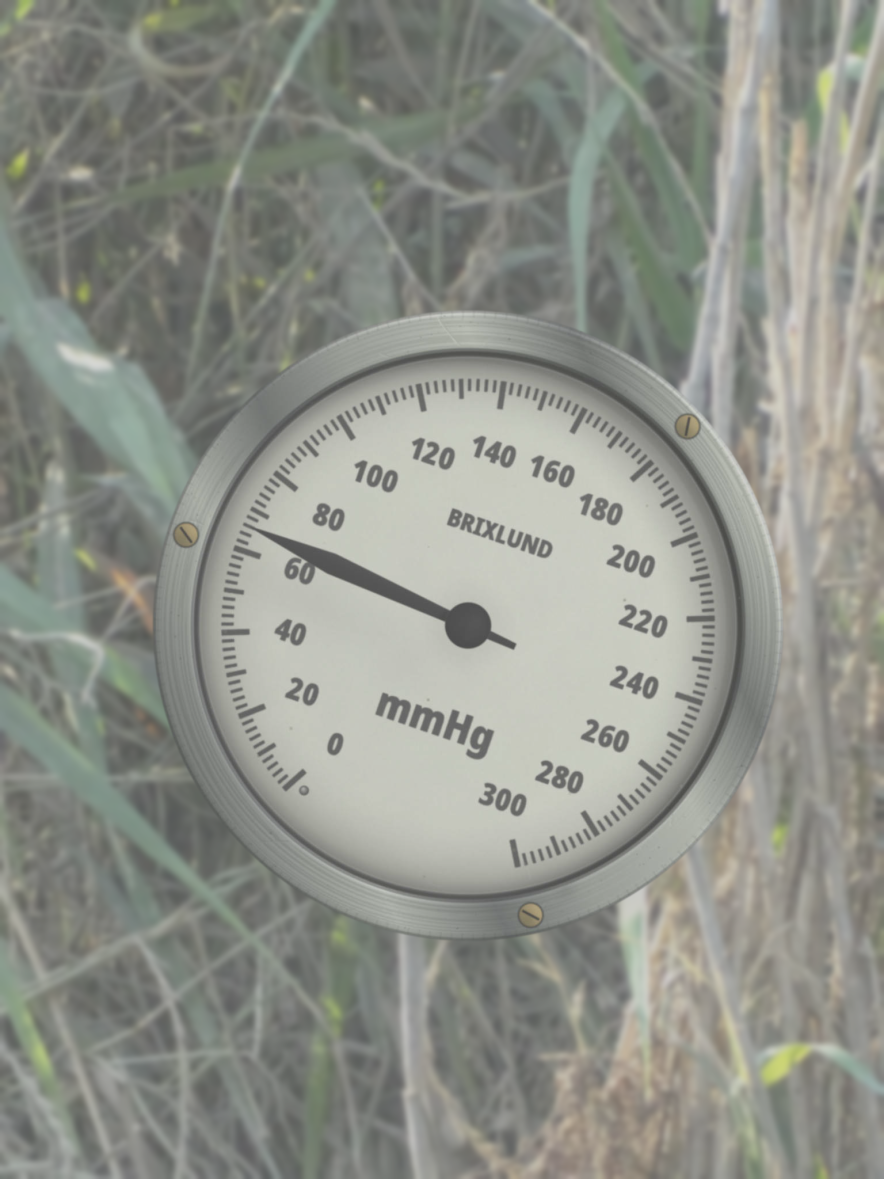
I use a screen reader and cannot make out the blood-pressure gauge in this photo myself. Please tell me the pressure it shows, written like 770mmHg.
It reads 66mmHg
